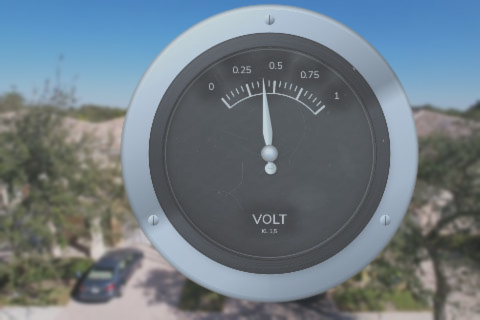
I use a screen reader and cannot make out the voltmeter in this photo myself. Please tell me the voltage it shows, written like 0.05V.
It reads 0.4V
